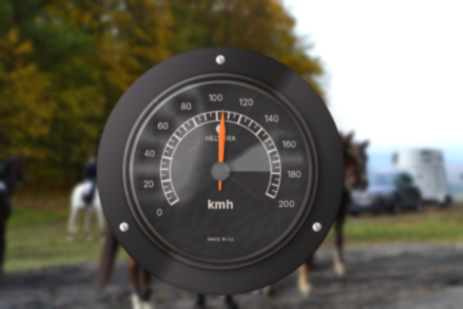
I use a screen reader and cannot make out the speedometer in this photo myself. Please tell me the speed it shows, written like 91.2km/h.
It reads 105km/h
